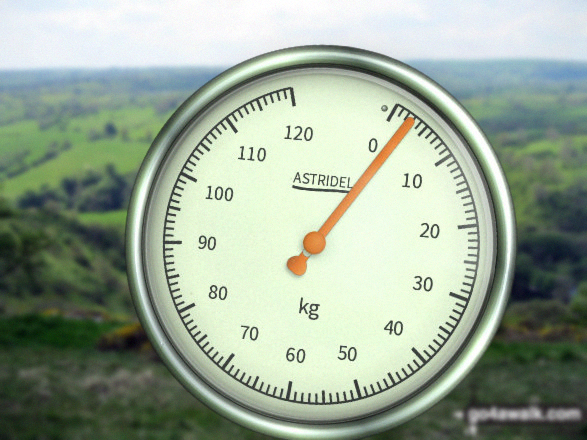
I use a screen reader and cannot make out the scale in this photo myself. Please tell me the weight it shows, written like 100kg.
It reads 3kg
